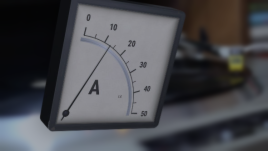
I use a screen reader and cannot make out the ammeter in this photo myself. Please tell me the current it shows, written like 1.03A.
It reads 12.5A
